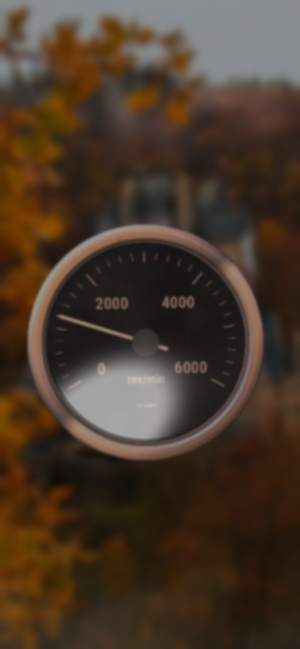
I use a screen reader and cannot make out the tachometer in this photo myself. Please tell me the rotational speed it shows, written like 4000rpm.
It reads 1200rpm
